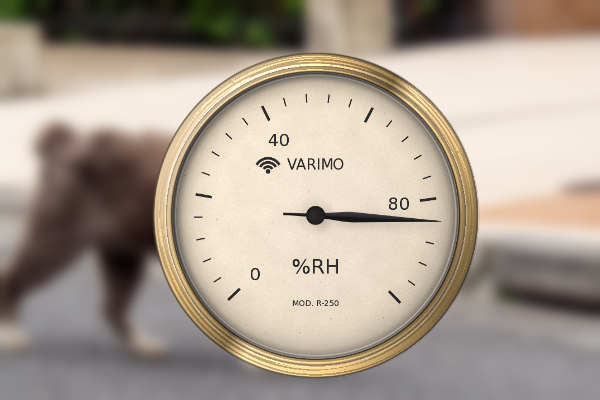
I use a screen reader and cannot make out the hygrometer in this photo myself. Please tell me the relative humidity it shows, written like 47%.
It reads 84%
